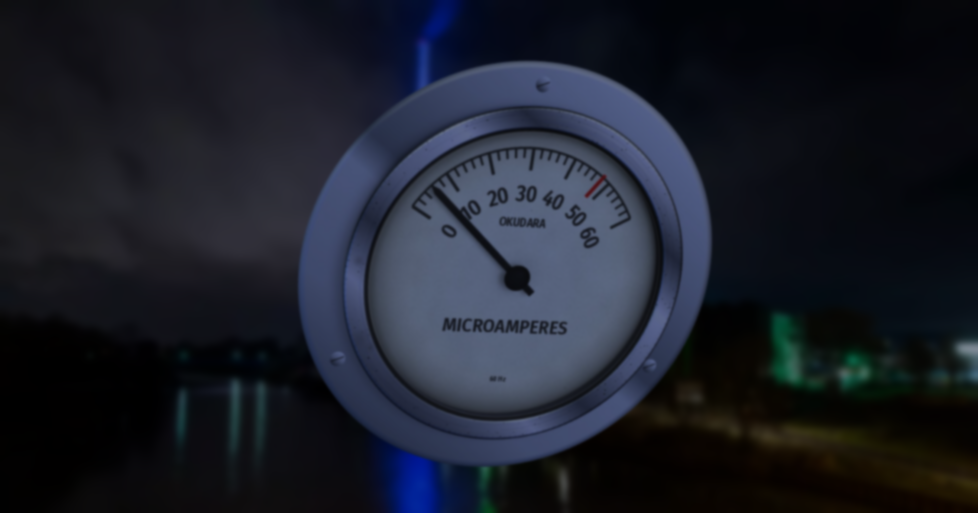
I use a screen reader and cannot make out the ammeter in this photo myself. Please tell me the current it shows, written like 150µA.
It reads 6µA
